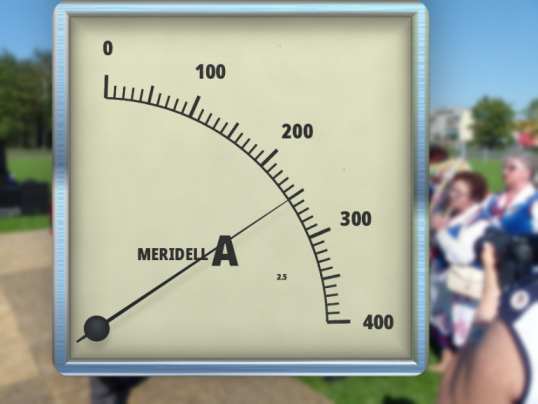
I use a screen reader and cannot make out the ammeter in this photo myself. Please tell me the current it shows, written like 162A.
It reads 250A
